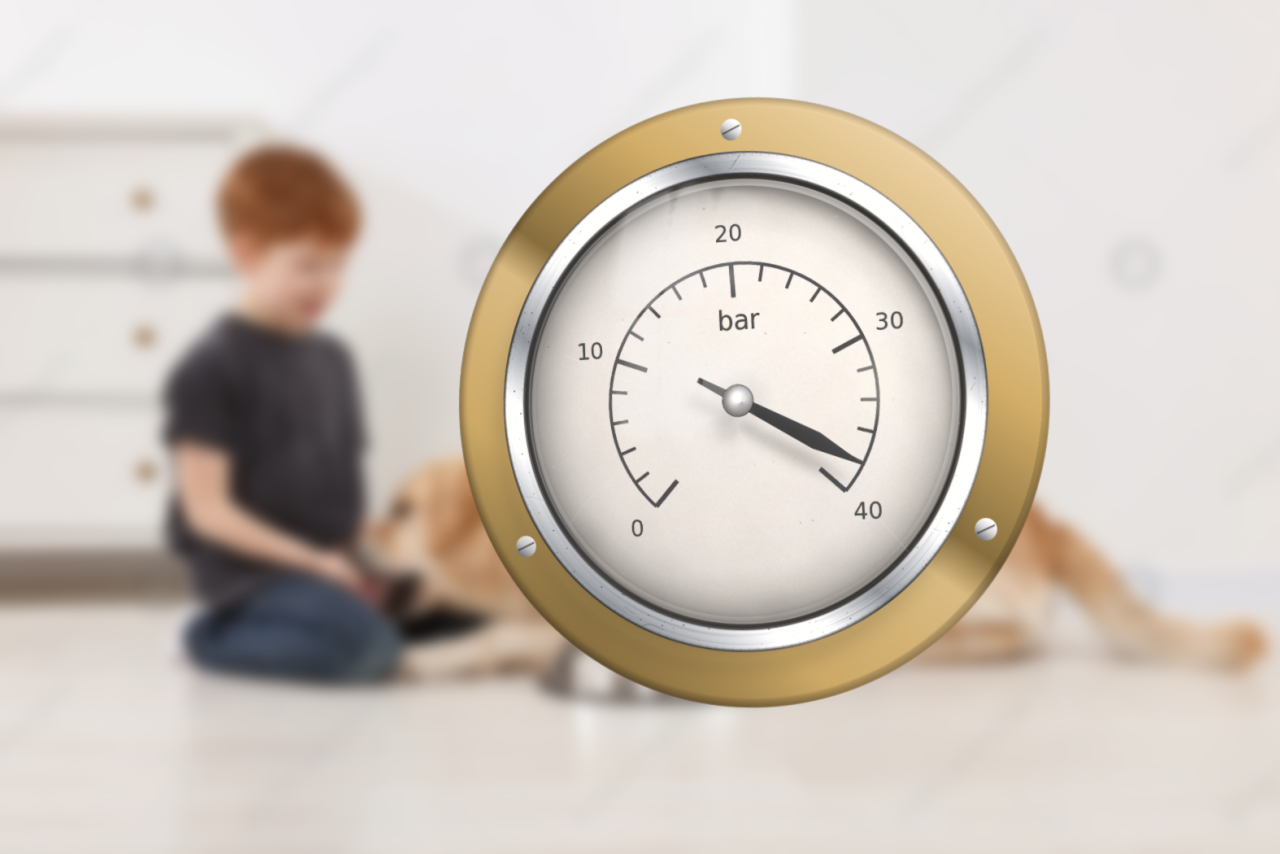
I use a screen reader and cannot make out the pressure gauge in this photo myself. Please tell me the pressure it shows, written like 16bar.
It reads 38bar
